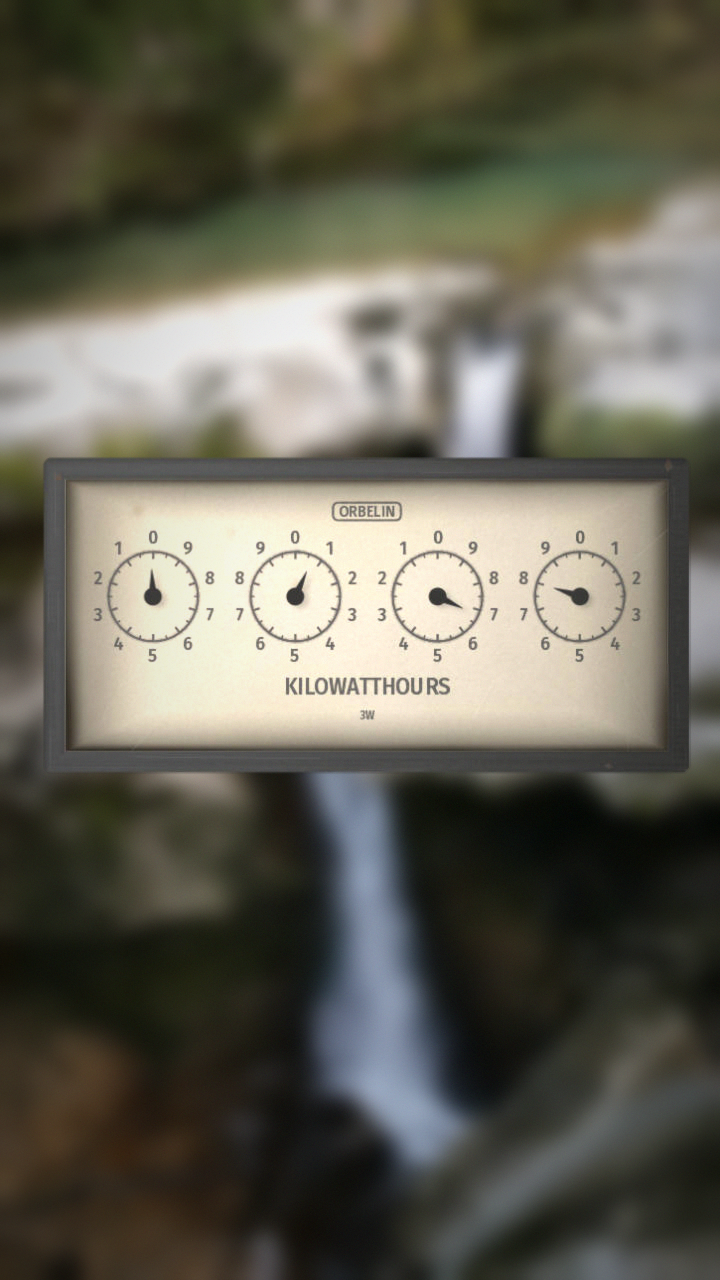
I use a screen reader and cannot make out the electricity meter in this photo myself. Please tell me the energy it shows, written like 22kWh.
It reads 68kWh
